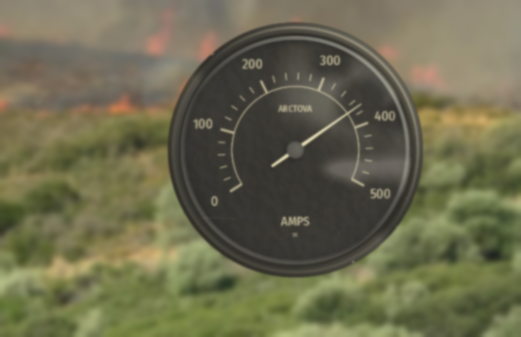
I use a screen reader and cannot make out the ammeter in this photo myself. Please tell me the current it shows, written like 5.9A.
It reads 370A
